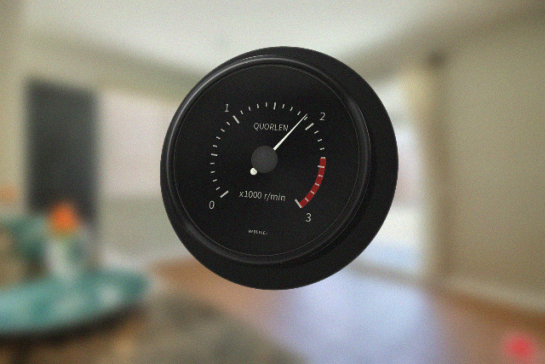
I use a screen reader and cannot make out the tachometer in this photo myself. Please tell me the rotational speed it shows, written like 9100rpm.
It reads 1900rpm
